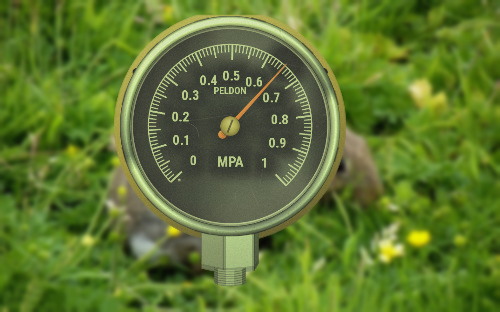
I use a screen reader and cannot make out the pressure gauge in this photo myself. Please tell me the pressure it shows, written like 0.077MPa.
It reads 0.65MPa
